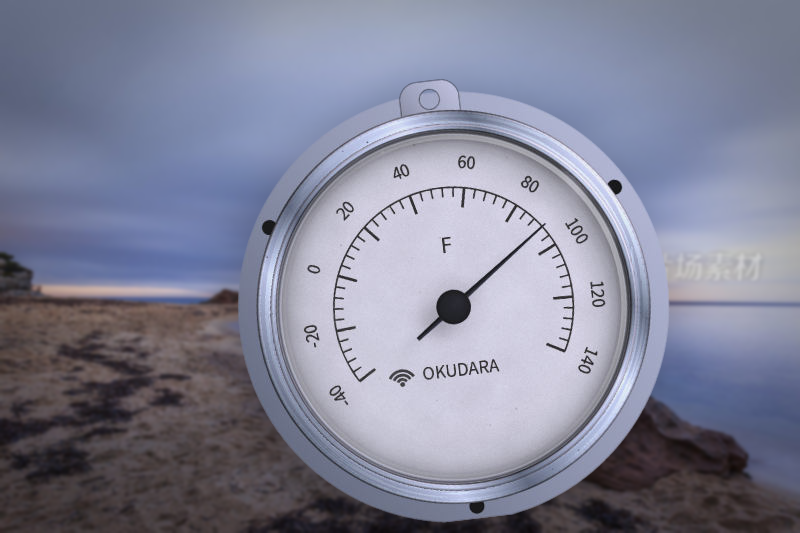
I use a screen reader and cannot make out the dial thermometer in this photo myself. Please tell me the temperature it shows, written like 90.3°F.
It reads 92°F
